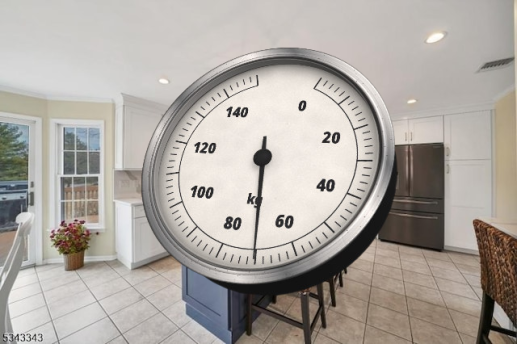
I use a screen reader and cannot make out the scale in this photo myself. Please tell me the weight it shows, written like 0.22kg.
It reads 70kg
